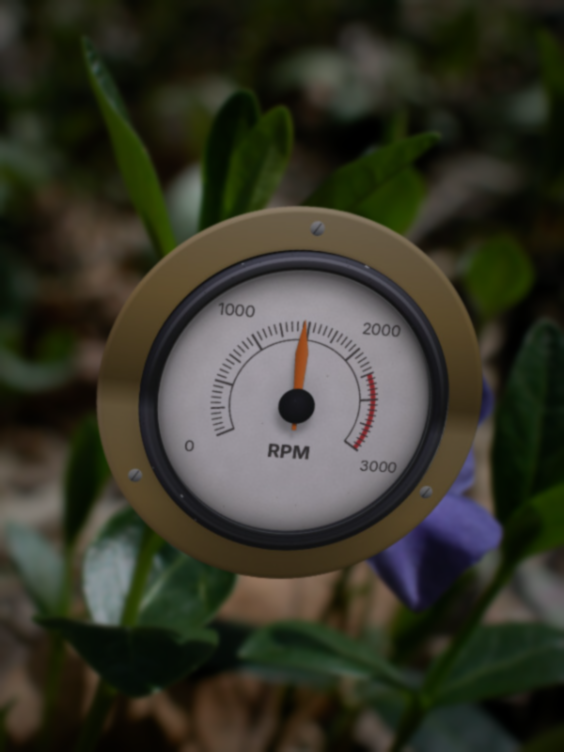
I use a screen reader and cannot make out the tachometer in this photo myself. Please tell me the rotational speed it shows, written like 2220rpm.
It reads 1450rpm
